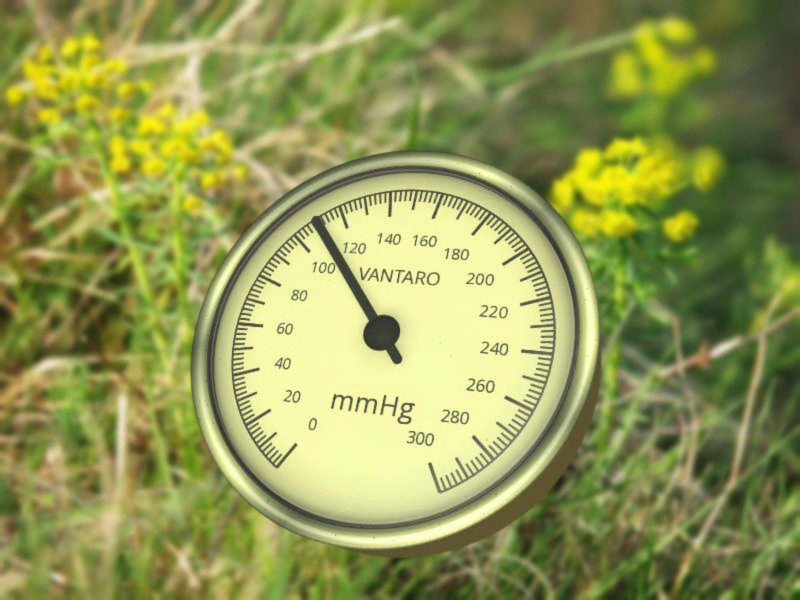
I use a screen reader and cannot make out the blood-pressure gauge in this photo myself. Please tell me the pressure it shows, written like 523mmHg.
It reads 110mmHg
